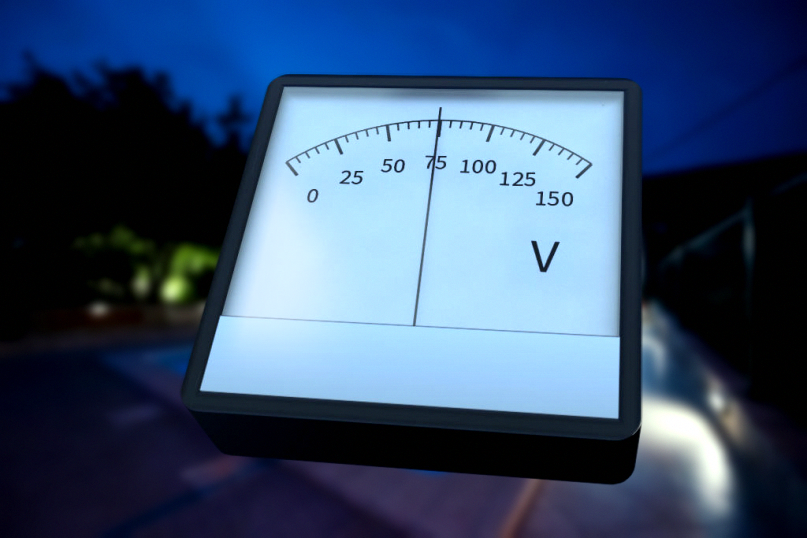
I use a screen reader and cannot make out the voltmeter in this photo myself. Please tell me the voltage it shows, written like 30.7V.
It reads 75V
